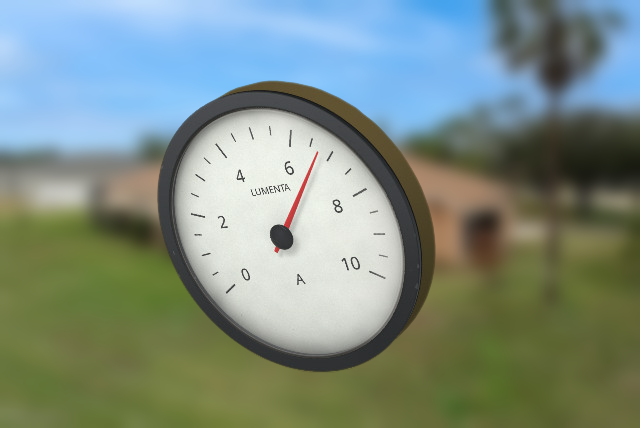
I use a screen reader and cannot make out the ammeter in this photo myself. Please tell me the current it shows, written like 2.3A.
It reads 6.75A
